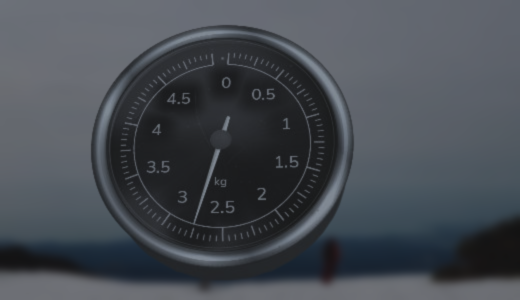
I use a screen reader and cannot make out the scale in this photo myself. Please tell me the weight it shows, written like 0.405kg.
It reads 2.75kg
